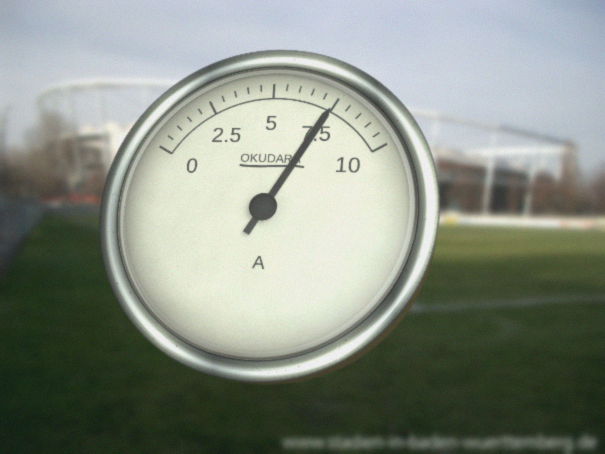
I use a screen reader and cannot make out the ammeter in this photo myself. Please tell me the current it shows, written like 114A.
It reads 7.5A
